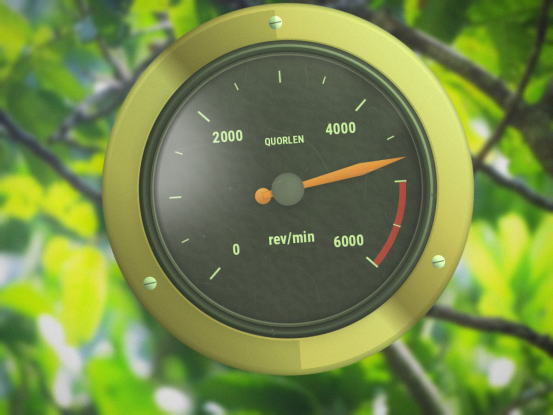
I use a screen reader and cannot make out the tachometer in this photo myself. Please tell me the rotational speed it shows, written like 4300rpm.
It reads 4750rpm
